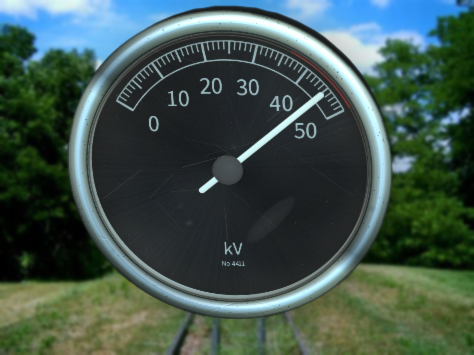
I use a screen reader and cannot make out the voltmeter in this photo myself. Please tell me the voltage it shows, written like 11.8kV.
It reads 45kV
